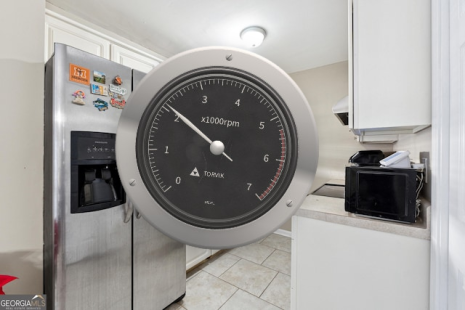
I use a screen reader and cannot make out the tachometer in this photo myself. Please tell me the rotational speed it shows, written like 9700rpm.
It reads 2100rpm
